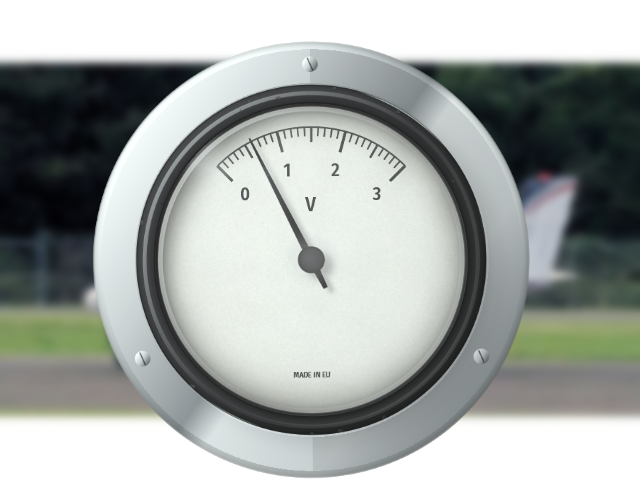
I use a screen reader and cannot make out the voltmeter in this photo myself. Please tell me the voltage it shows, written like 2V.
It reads 0.6V
